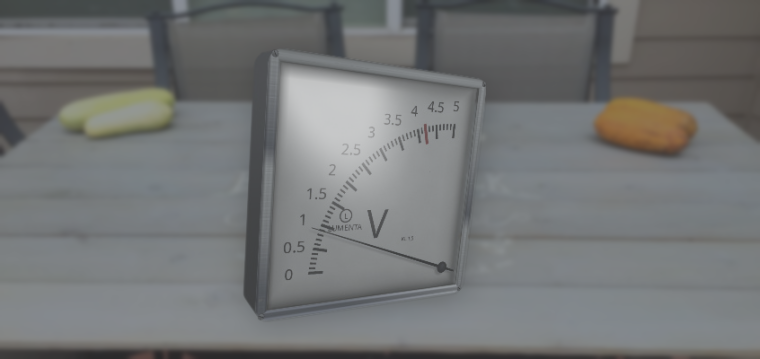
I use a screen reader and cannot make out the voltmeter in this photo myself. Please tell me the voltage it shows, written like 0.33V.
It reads 0.9V
